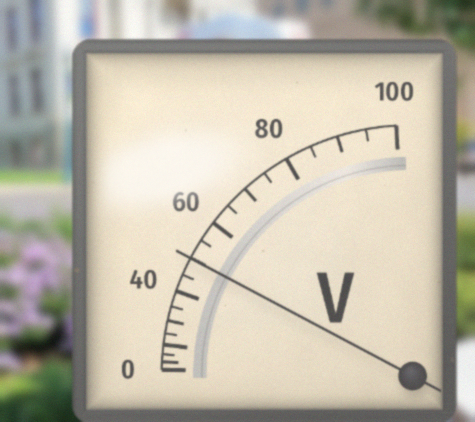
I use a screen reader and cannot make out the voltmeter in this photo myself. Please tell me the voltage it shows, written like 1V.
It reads 50V
